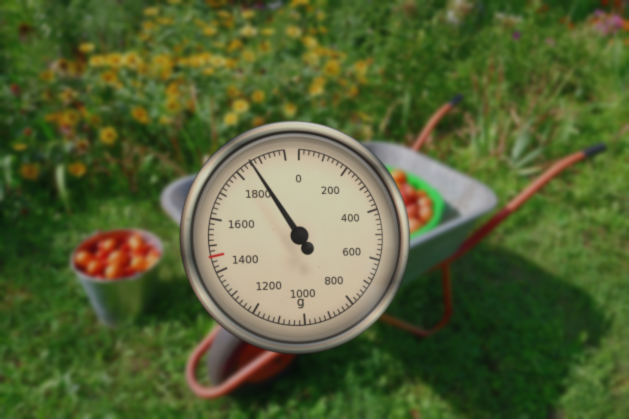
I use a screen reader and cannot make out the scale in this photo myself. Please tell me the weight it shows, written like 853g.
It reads 1860g
